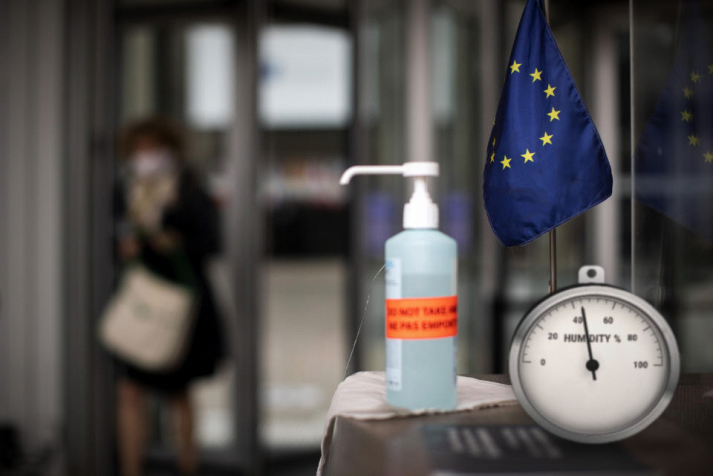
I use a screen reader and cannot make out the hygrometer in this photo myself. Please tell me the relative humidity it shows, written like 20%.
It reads 44%
